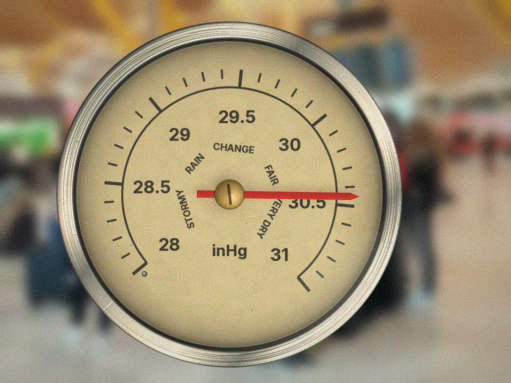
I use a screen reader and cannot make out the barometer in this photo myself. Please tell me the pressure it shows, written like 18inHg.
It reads 30.45inHg
